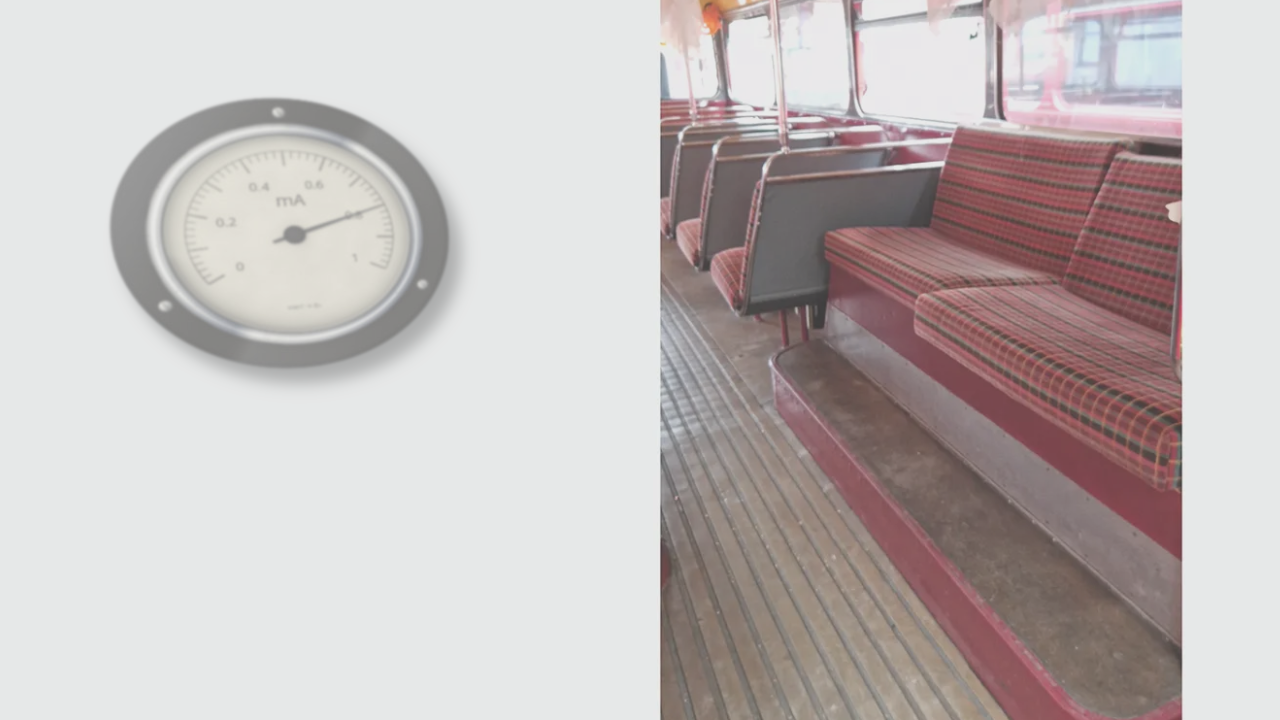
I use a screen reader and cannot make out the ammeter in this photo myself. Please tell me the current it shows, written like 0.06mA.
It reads 0.8mA
